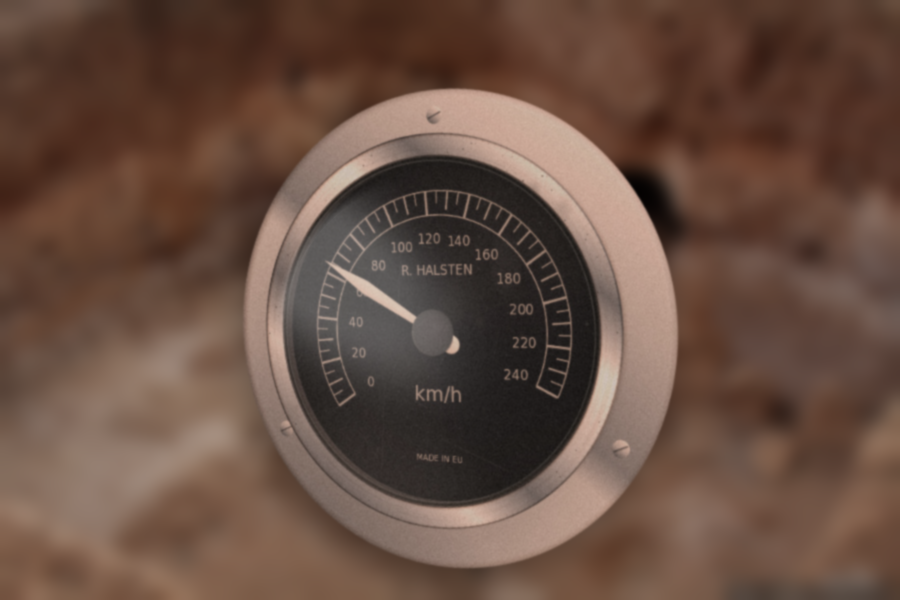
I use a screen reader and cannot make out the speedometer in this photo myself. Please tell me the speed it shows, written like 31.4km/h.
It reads 65km/h
